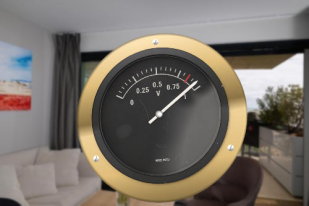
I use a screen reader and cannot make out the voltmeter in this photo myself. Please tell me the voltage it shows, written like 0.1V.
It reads 0.95V
